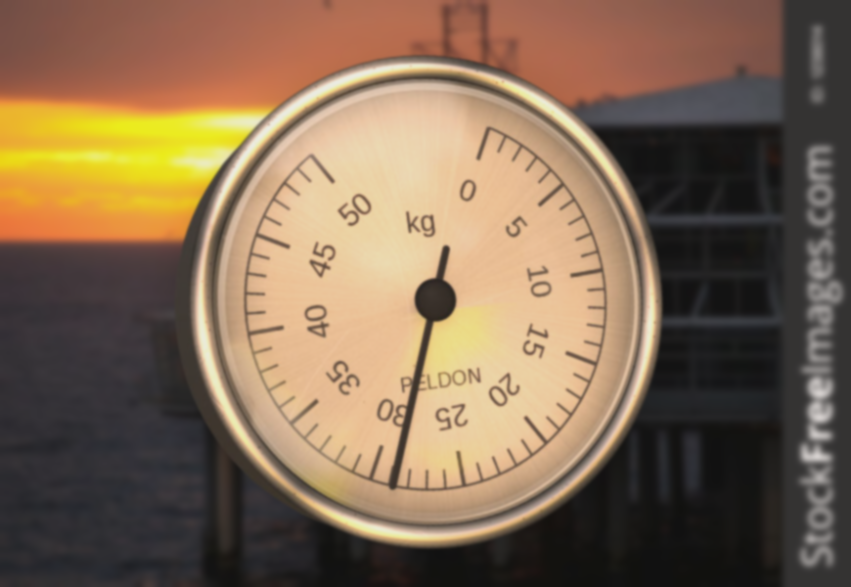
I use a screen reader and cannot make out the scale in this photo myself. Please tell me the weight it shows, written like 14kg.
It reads 29kg
